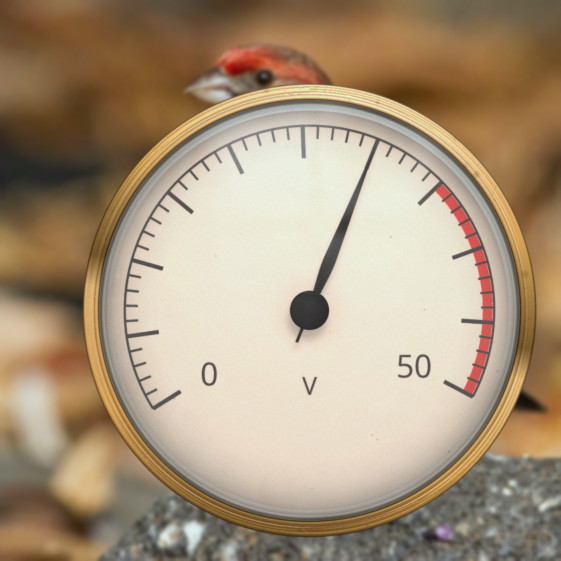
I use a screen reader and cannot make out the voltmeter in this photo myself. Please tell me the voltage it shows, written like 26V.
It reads 30V
